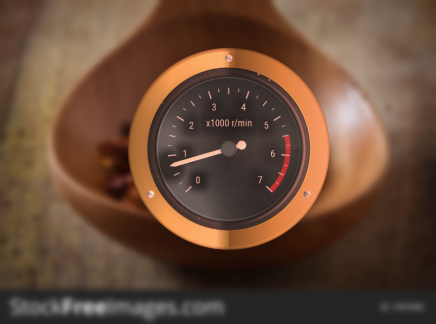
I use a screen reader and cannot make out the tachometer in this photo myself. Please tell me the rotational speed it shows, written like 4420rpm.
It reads 750rpm
